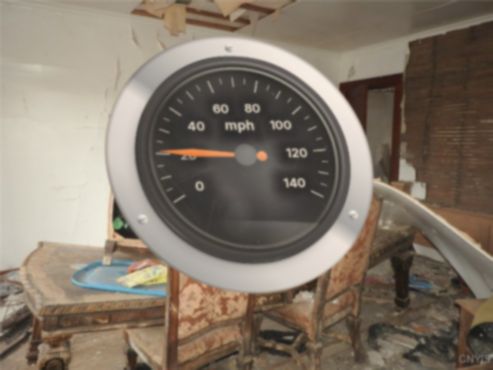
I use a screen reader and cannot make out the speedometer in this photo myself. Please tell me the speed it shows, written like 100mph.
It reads 20mph
